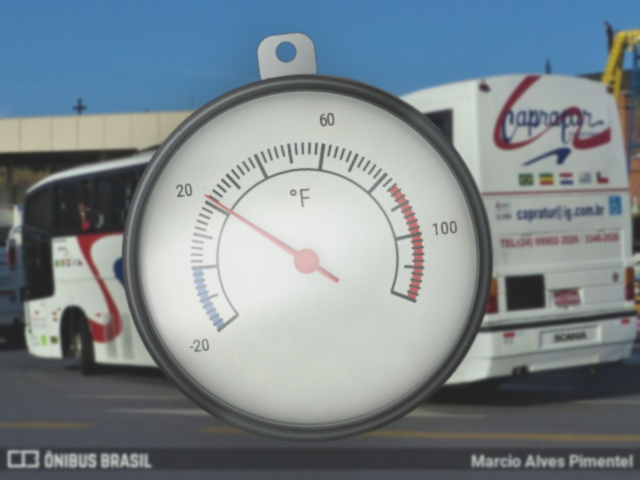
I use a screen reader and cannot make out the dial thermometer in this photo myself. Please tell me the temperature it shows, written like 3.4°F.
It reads 22°F
